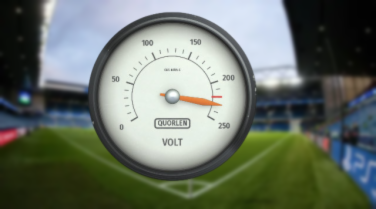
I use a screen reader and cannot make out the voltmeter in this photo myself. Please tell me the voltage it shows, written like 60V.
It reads 230V
